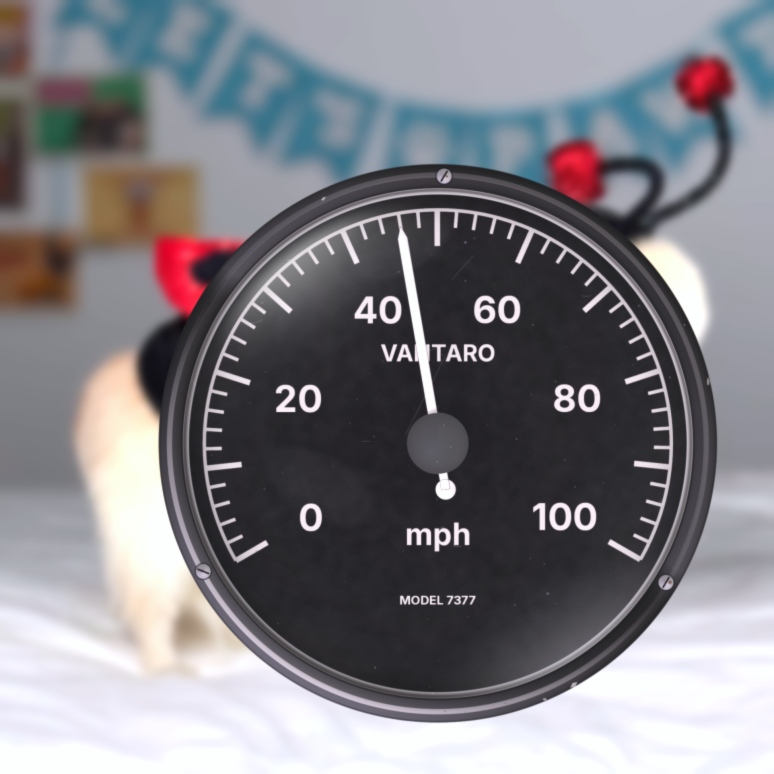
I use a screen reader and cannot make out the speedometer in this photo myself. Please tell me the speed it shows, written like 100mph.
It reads 46mph
